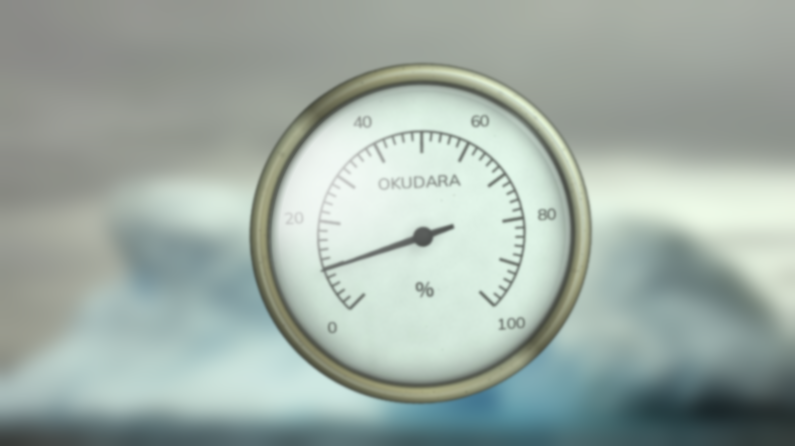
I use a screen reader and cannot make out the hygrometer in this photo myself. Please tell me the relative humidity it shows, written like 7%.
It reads 10%
